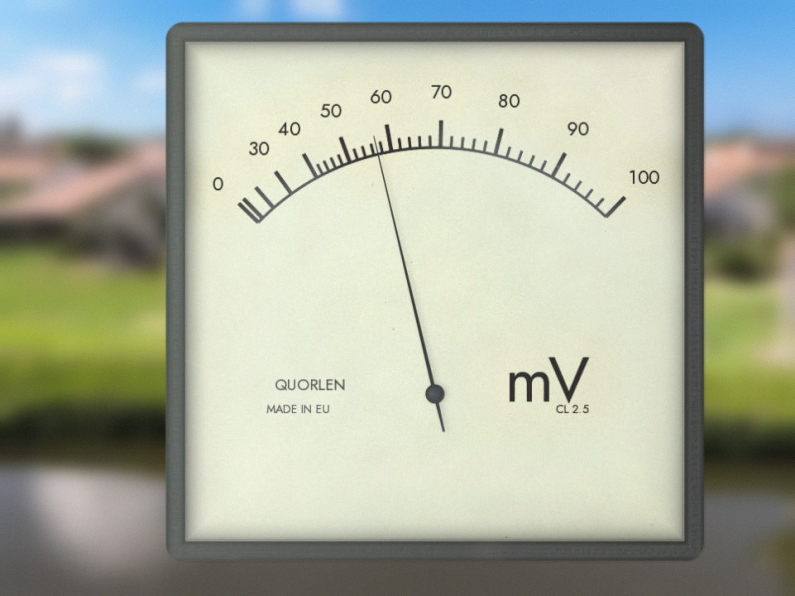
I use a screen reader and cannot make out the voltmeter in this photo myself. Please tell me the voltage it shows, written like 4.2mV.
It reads 57mV
